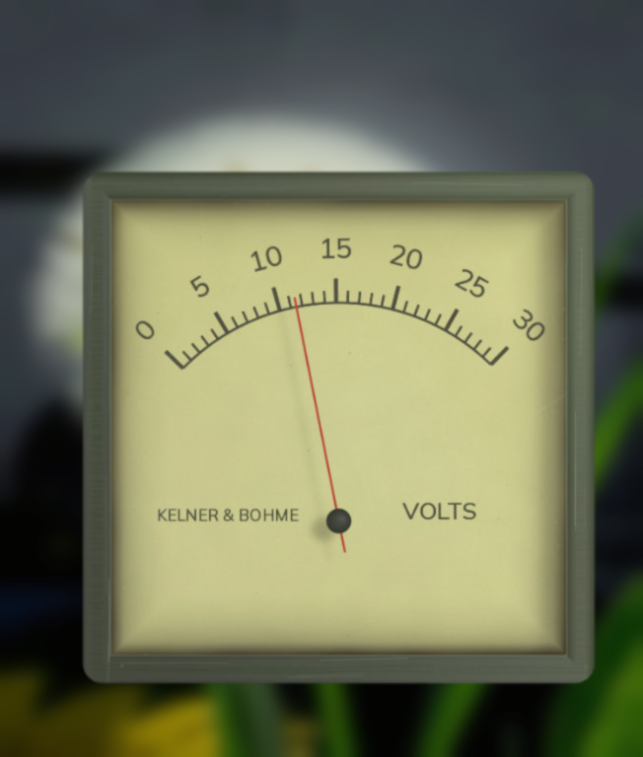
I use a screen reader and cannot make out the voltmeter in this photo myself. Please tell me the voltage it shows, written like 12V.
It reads 11.5V
